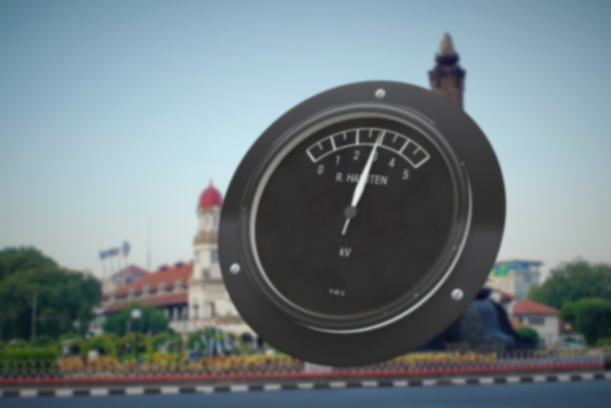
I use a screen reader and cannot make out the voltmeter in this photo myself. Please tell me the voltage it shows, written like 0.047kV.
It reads 3kV
